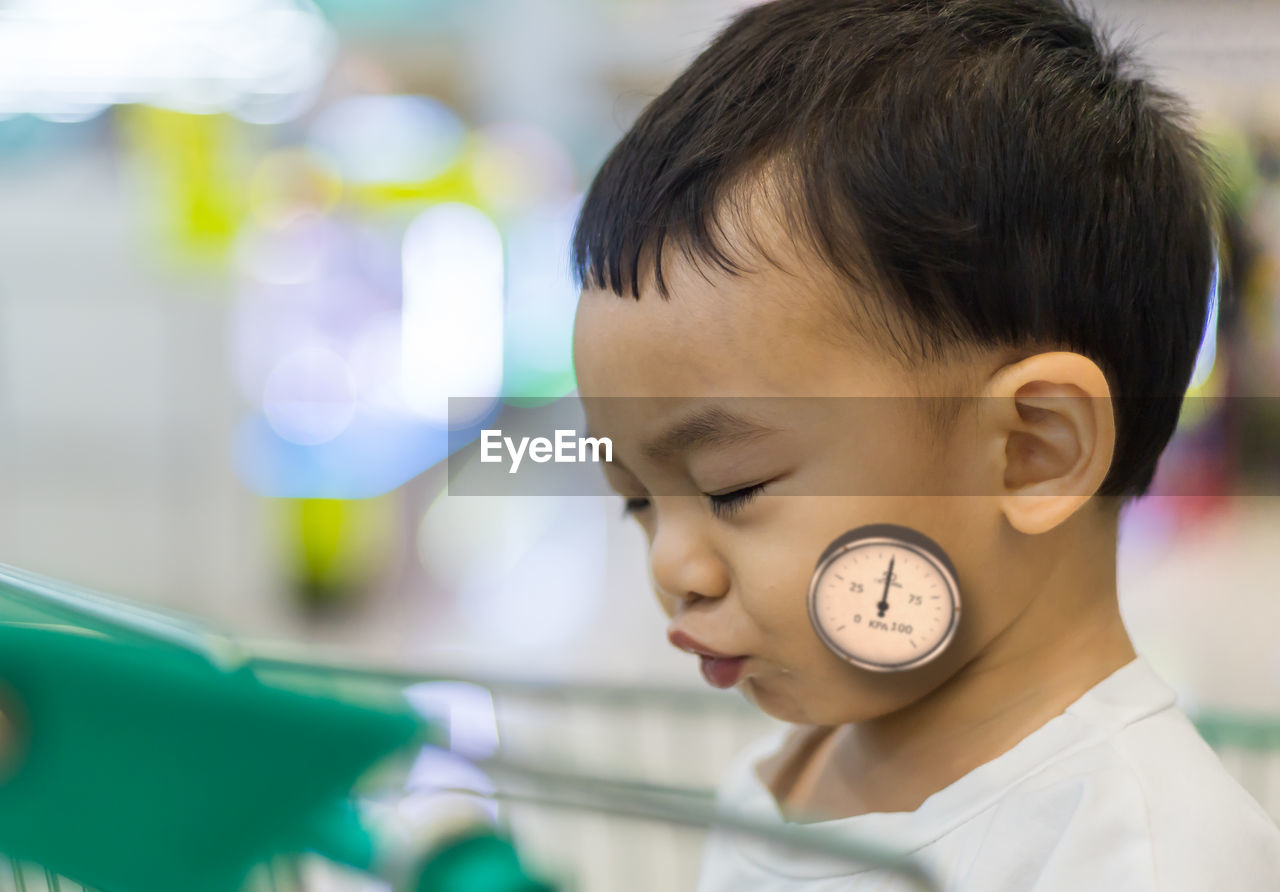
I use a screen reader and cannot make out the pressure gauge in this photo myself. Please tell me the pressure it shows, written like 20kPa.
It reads 50kPa
